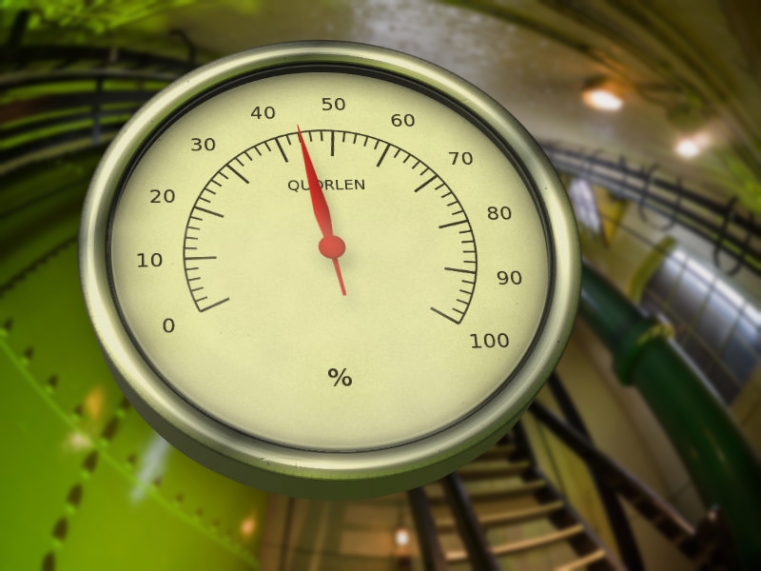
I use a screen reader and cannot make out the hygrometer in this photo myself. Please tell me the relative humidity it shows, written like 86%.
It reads 44%
